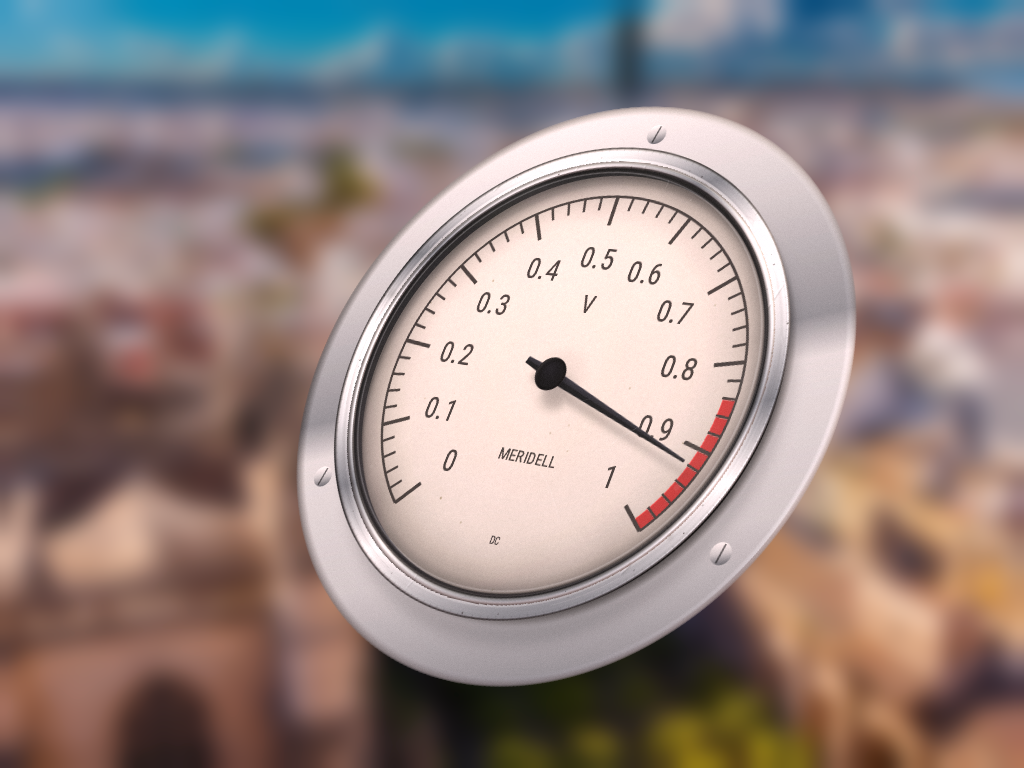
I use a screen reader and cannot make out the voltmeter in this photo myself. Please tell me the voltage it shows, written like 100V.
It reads 0.92V
